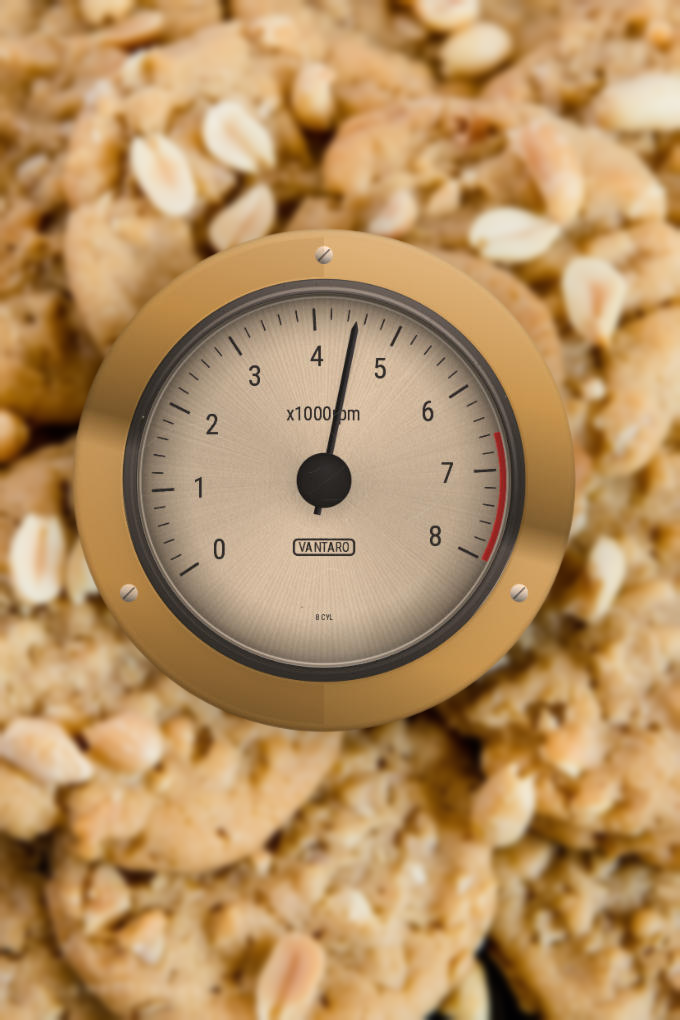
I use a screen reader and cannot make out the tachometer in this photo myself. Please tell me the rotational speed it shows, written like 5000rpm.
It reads 4500rpm
